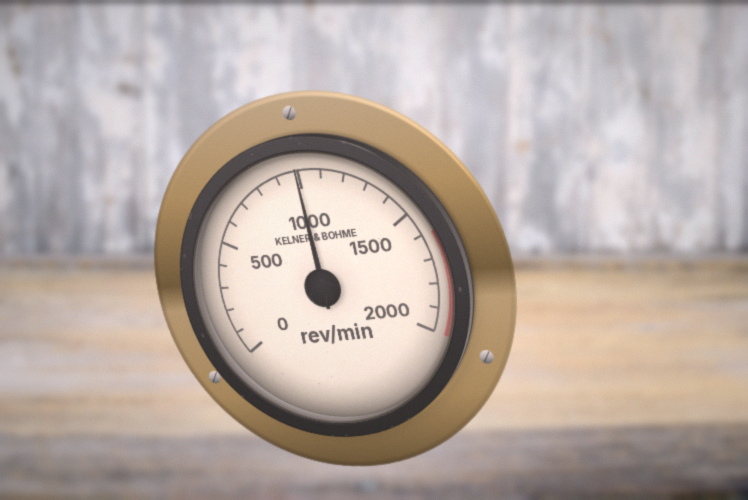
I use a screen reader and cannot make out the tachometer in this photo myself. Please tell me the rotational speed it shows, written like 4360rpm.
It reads 1000rpm
